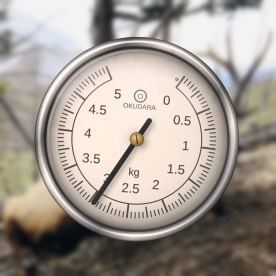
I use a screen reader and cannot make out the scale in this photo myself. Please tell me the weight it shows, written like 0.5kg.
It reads 2.95kg
